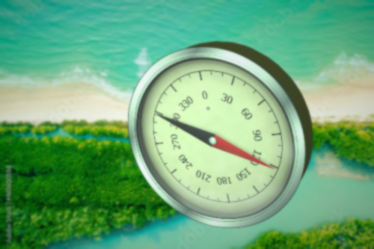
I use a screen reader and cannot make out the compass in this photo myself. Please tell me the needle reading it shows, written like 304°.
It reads 120°
